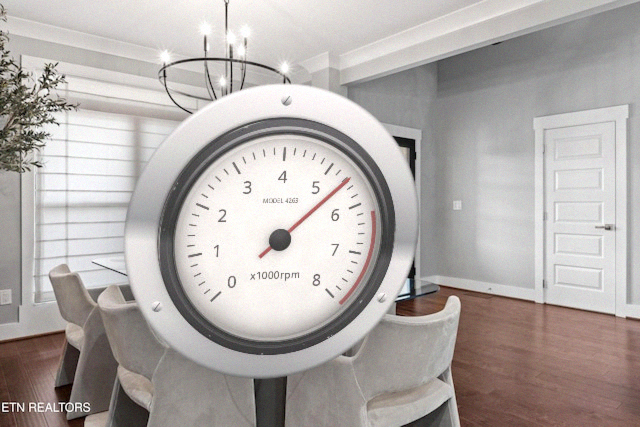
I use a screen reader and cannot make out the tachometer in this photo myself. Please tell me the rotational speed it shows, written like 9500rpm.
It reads 5400rpm
